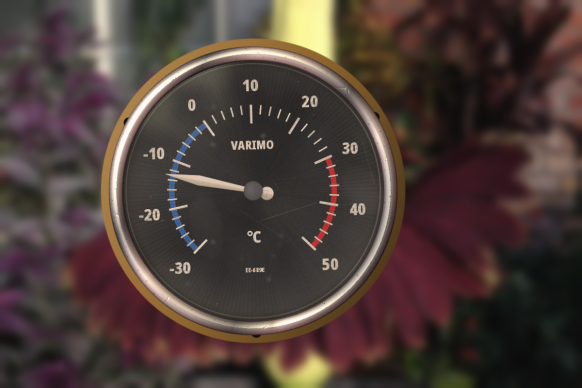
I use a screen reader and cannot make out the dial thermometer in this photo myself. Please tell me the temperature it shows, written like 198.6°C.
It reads -13°C
